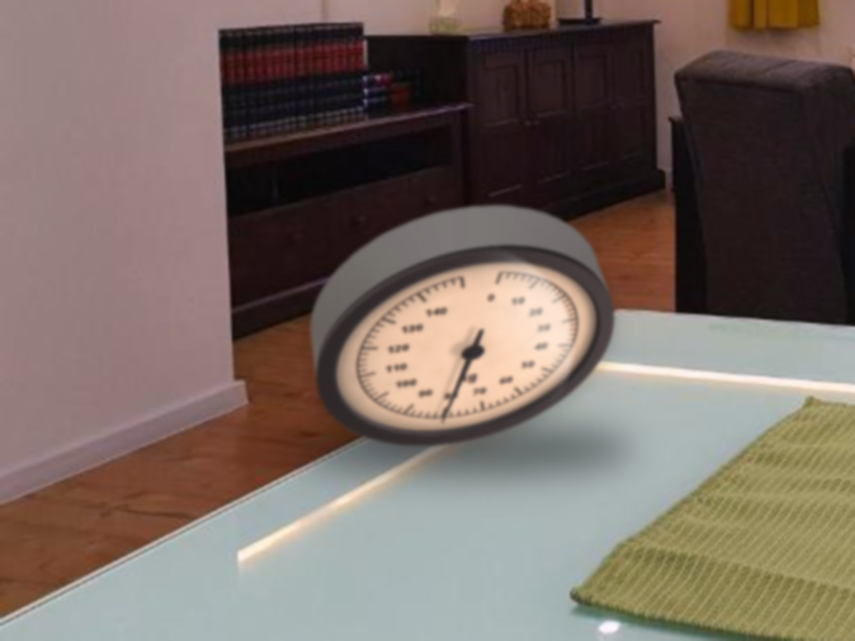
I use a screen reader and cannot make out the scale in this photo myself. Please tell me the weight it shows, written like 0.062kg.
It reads 80kg
